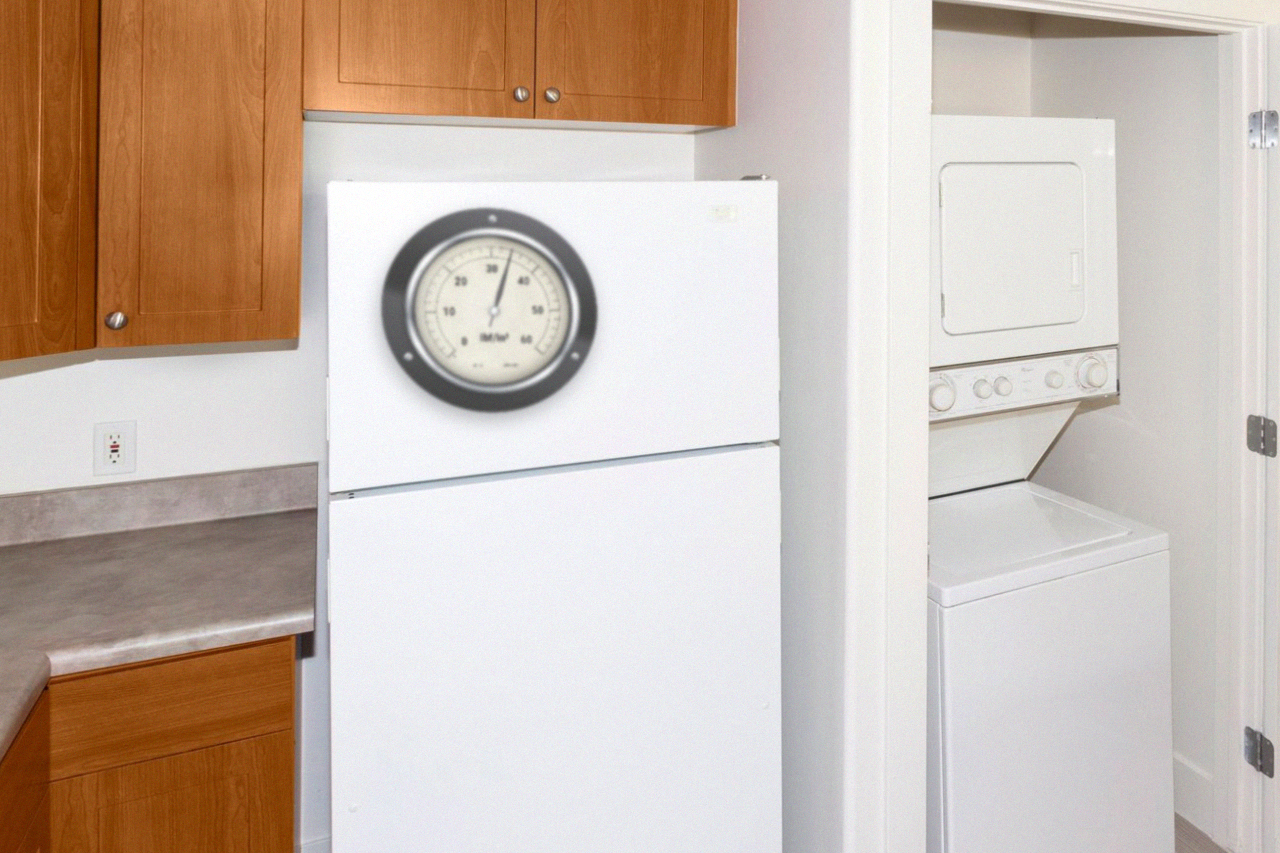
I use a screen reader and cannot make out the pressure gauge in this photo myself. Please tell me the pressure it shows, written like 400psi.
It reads 34psi
